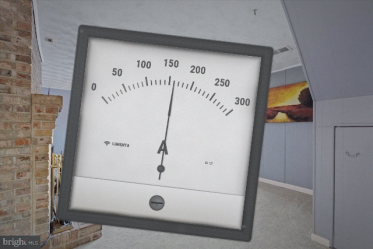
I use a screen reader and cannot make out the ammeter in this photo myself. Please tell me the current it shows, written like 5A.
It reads 160A
